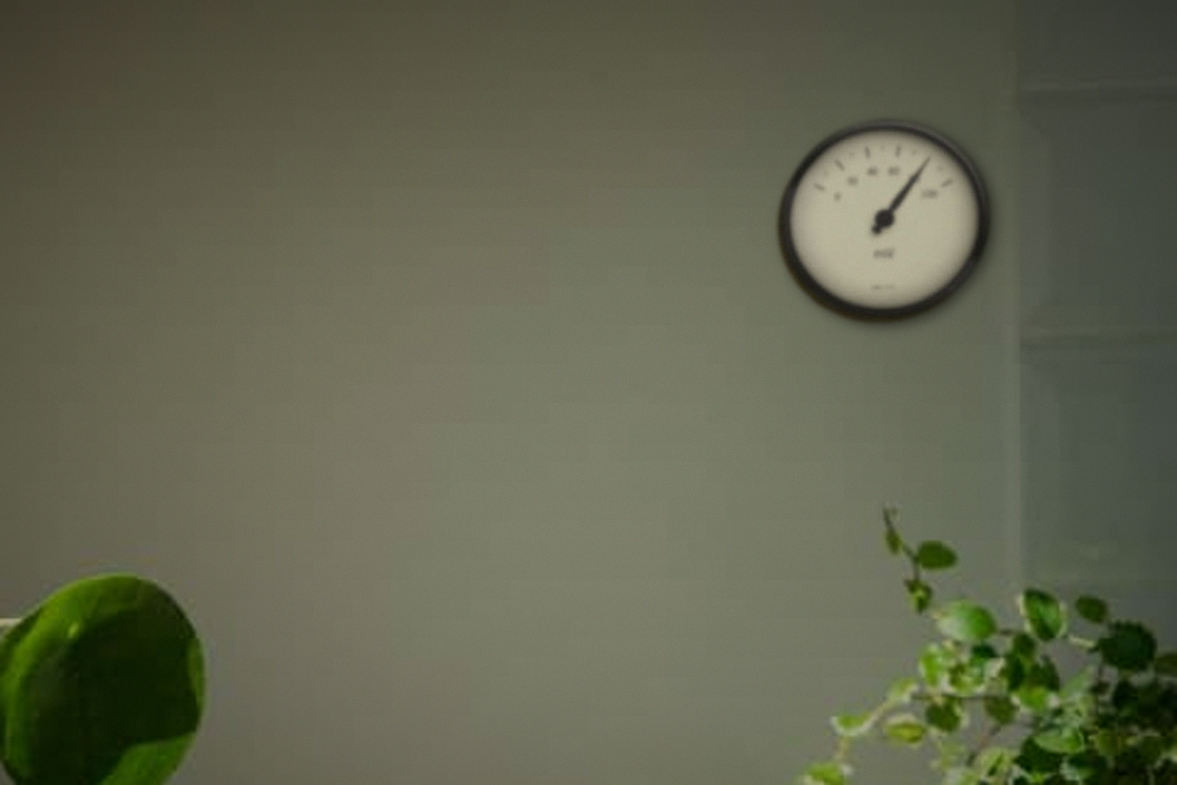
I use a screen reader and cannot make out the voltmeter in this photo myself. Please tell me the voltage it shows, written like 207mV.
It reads 80mV
